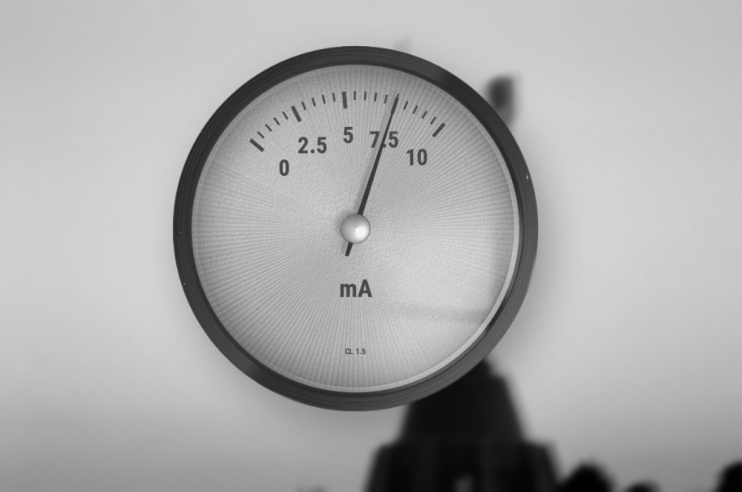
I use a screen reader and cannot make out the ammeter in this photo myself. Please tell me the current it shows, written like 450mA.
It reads 7.5mA
